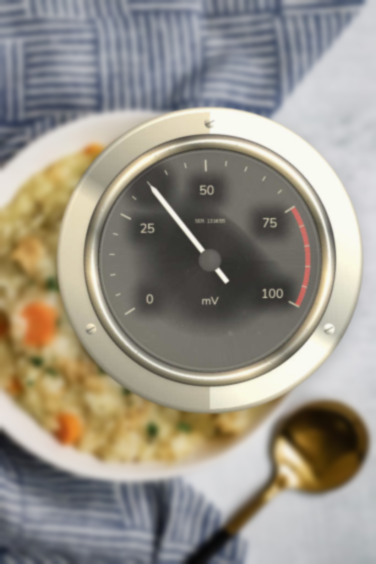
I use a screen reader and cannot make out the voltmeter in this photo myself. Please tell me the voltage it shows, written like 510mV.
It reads 35mV
